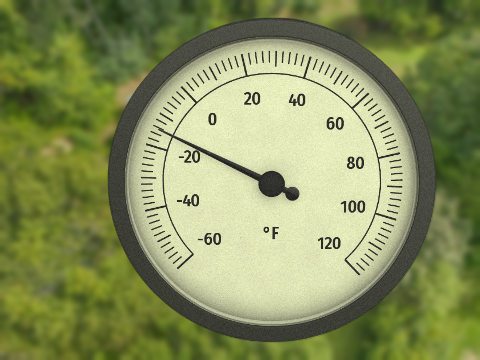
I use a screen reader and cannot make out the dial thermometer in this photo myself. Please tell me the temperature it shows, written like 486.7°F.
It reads -14°F
